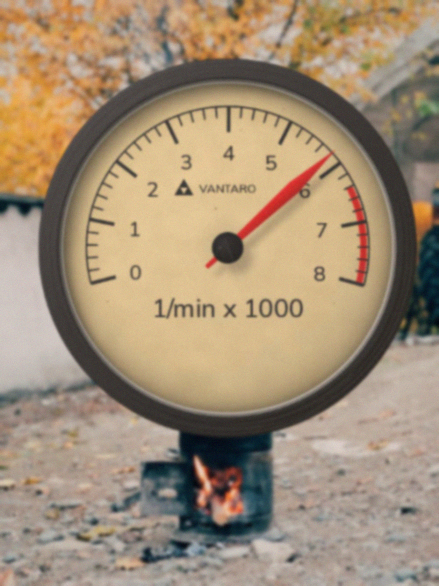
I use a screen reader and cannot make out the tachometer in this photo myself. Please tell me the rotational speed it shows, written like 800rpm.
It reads 5800rpm
